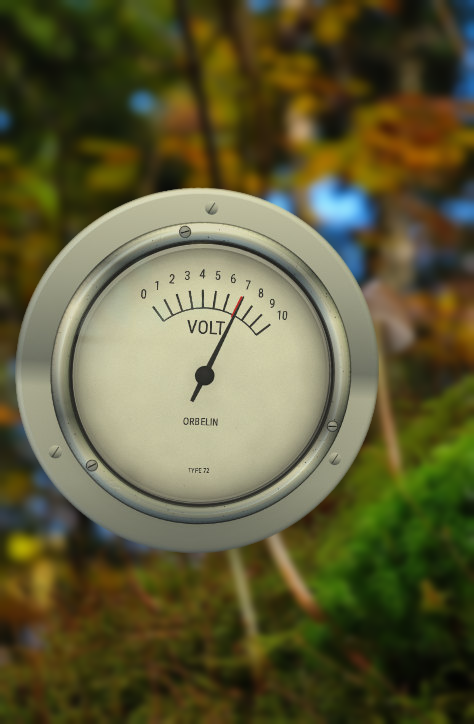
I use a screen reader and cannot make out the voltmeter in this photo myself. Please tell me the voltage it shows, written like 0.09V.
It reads 7V
